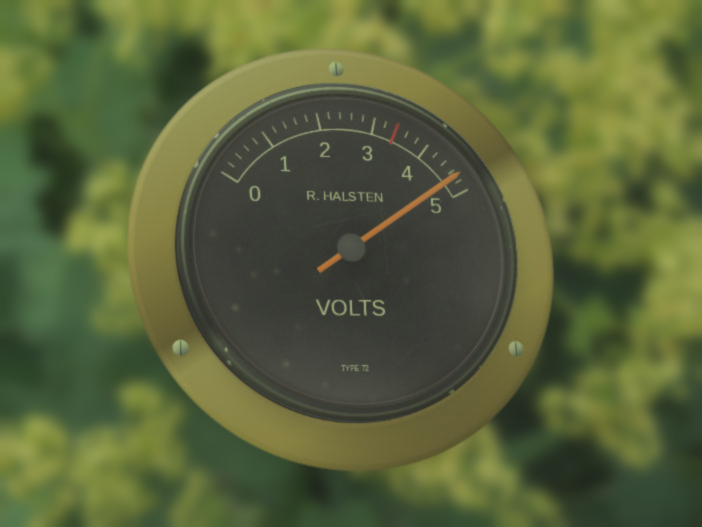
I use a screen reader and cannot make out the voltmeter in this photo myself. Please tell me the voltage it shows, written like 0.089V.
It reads 4.7V
